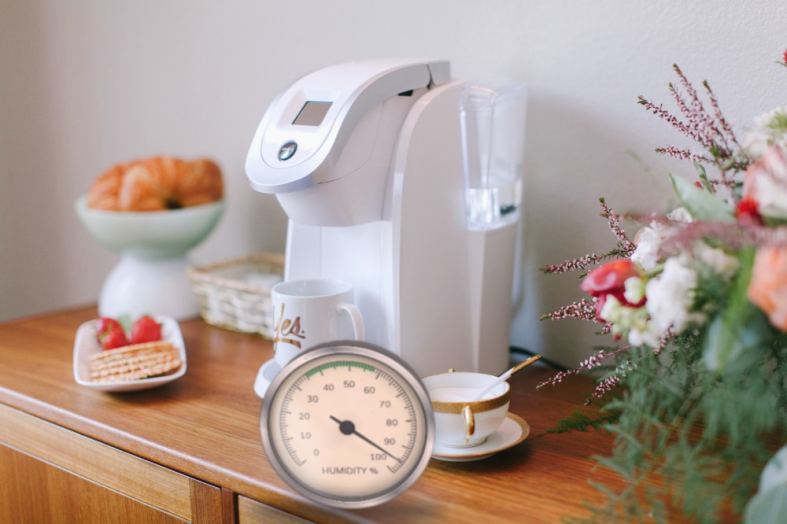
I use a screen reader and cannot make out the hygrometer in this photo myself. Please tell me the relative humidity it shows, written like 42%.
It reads 95%
